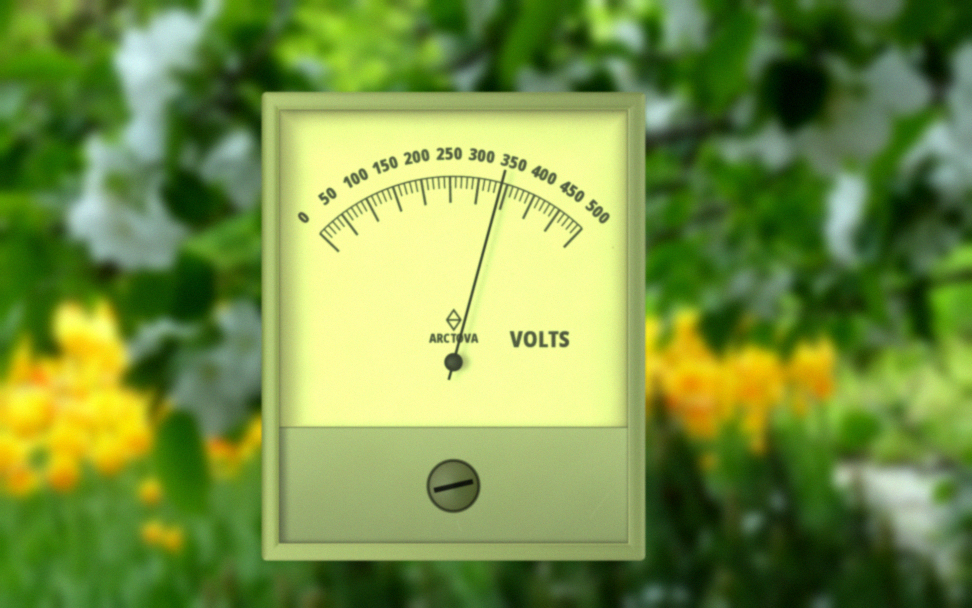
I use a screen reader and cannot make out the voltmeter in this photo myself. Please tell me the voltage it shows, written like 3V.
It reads 340V
